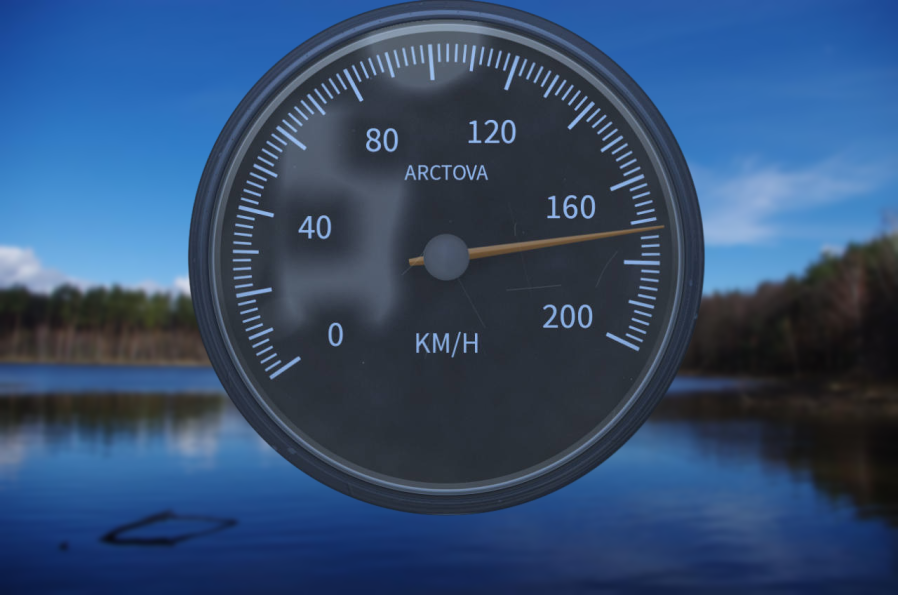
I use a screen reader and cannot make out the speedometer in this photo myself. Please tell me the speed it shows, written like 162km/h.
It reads 172km/h
